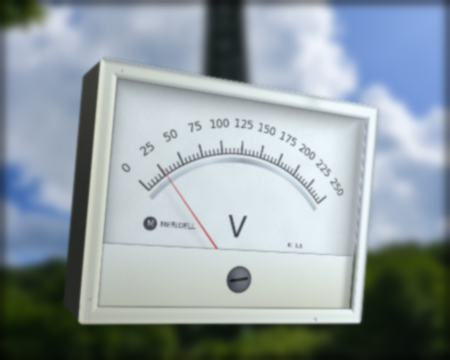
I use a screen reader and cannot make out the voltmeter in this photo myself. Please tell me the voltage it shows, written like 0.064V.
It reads 25V
